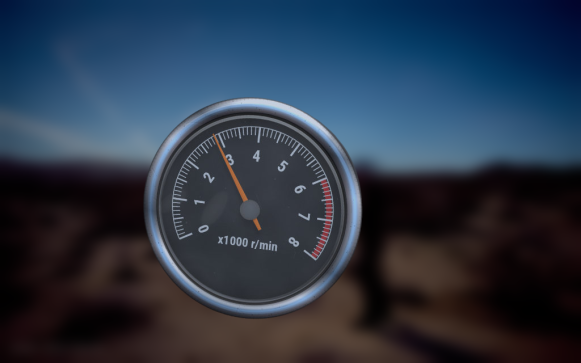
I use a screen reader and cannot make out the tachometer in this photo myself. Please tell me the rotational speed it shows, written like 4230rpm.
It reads 2900rpm
